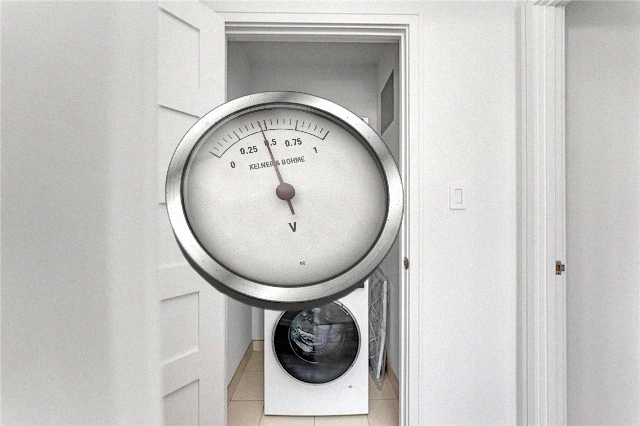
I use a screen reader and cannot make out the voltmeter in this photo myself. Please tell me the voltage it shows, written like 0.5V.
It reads 0.45V
